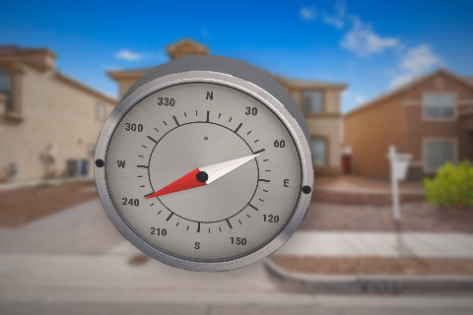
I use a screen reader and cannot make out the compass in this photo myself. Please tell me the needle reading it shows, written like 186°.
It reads 240°
